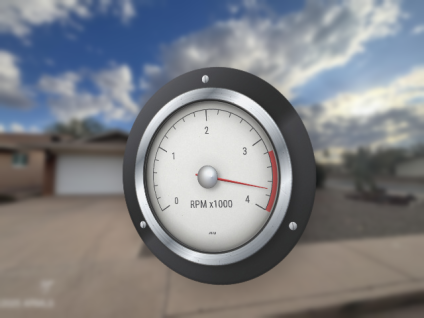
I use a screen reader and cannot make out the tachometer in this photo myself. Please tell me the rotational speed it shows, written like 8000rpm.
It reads 3700rpm
